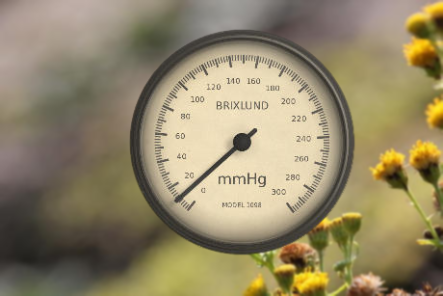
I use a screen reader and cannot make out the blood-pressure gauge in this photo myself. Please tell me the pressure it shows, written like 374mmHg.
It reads 10mmHg
